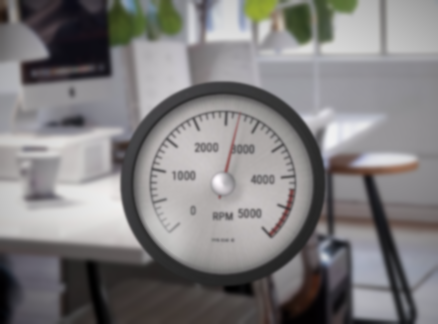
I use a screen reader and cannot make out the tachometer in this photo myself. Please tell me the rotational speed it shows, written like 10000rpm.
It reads 2700rpm
